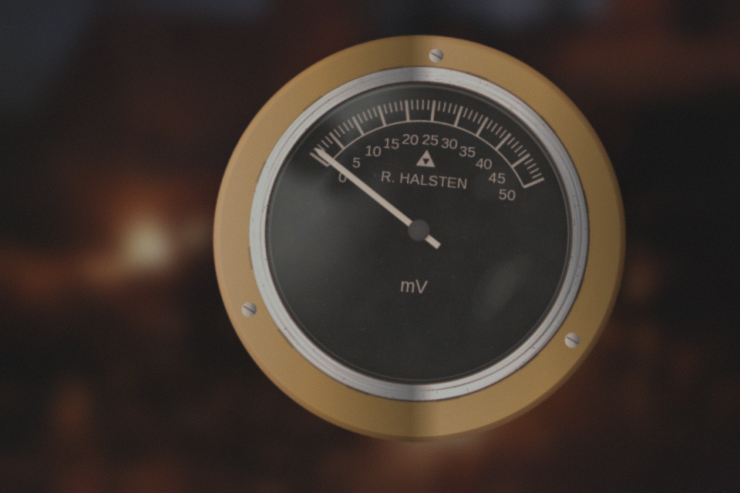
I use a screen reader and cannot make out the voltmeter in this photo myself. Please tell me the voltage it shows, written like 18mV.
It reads 1mV
